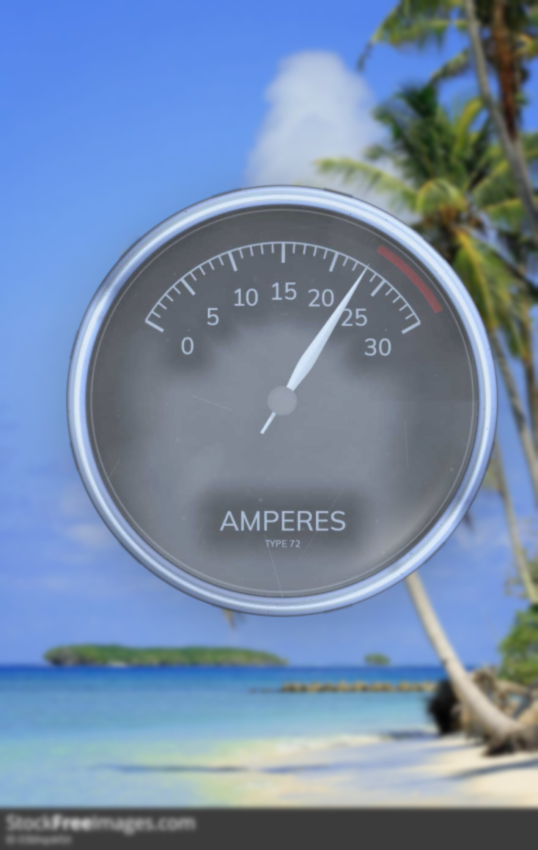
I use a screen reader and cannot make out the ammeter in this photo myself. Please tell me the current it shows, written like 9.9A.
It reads 23A
